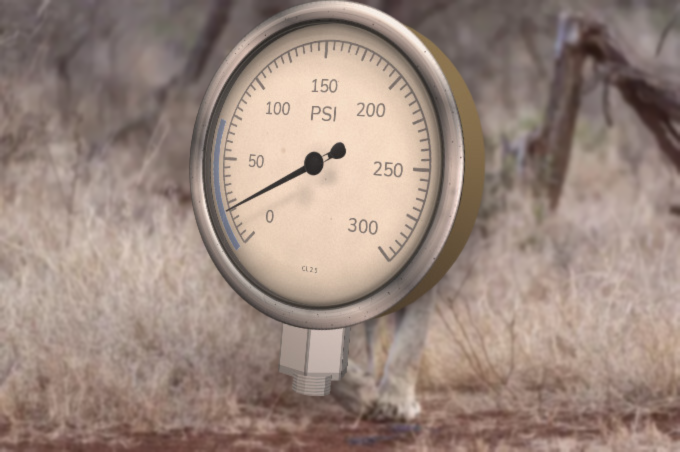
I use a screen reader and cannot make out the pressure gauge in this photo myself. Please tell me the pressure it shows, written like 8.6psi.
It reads 20psi
